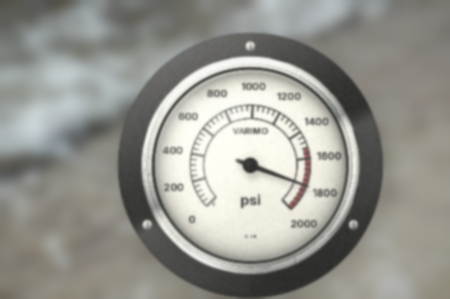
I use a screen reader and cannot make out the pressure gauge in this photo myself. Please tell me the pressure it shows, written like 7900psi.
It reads 1800psi
